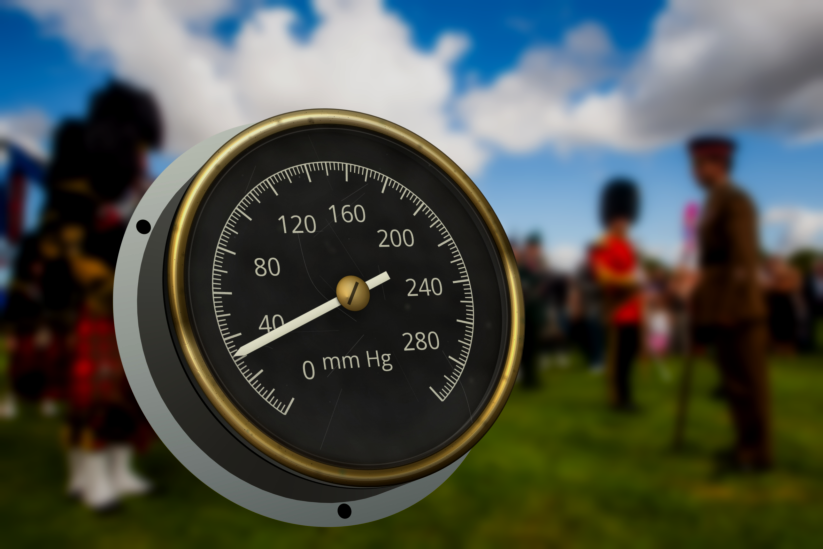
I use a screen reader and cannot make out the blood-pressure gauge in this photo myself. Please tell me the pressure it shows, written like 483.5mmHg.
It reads 32mmHg
